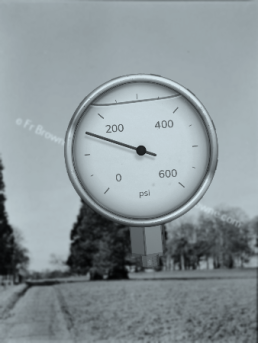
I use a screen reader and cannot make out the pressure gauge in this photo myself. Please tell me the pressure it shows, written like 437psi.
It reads 150psi
